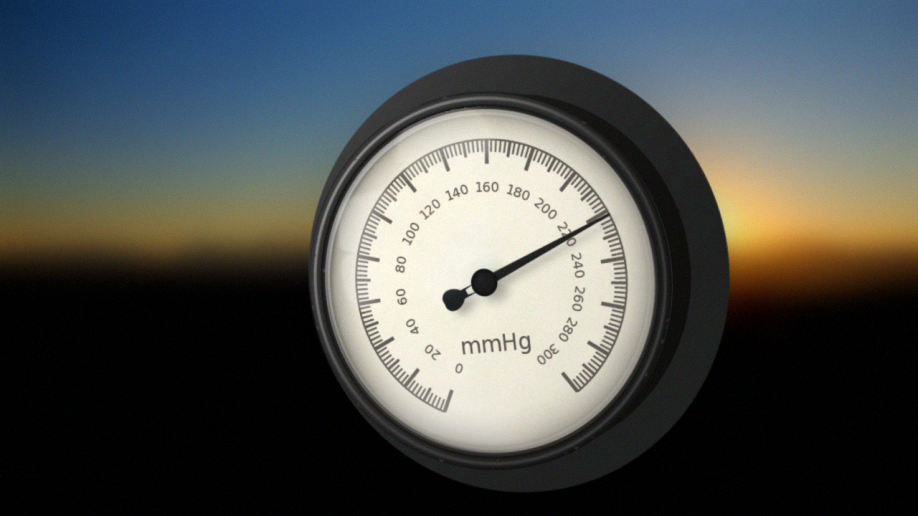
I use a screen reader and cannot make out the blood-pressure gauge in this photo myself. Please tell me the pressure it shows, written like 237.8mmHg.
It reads 222mmHg
